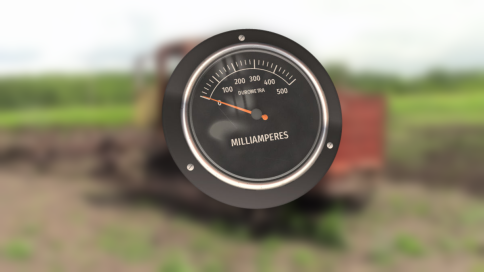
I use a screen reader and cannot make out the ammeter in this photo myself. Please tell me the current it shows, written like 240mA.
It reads 0mA
